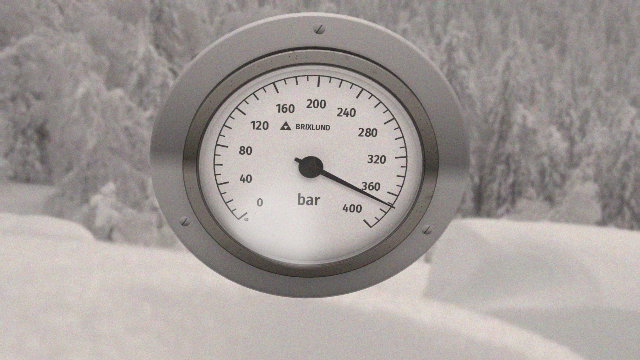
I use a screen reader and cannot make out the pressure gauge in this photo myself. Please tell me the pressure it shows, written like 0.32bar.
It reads 370bar
